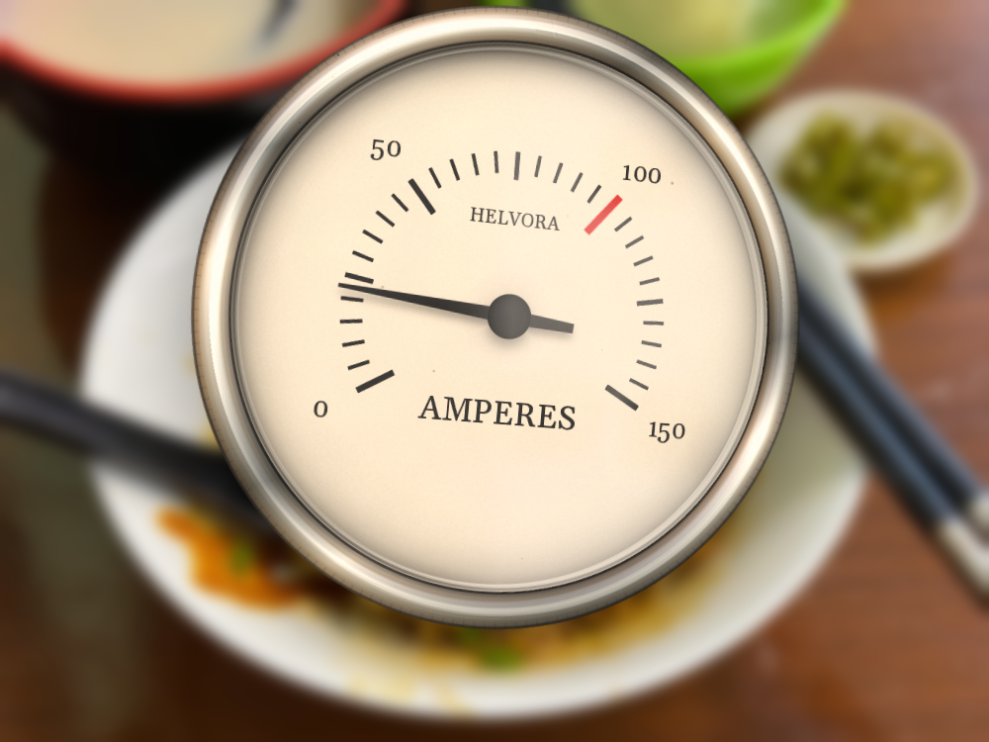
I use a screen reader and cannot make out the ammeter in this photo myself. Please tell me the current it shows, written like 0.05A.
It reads 22.5A
